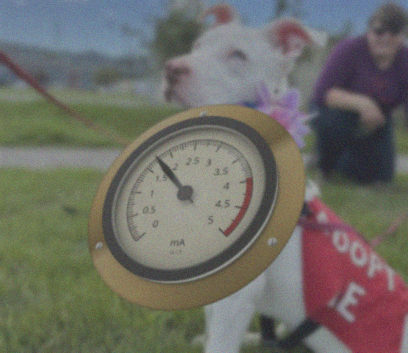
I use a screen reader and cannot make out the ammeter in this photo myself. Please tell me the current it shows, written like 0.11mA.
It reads 1.75mA
